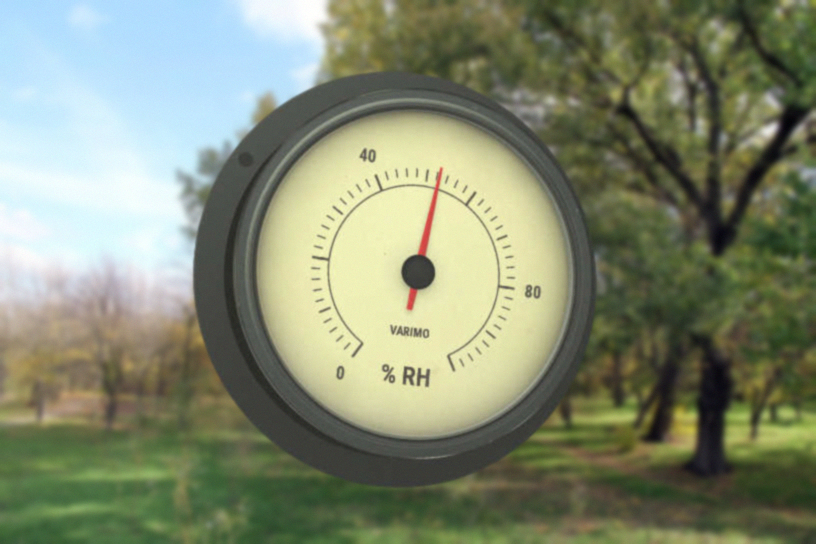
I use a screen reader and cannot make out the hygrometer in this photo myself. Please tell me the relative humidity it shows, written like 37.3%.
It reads 52%
